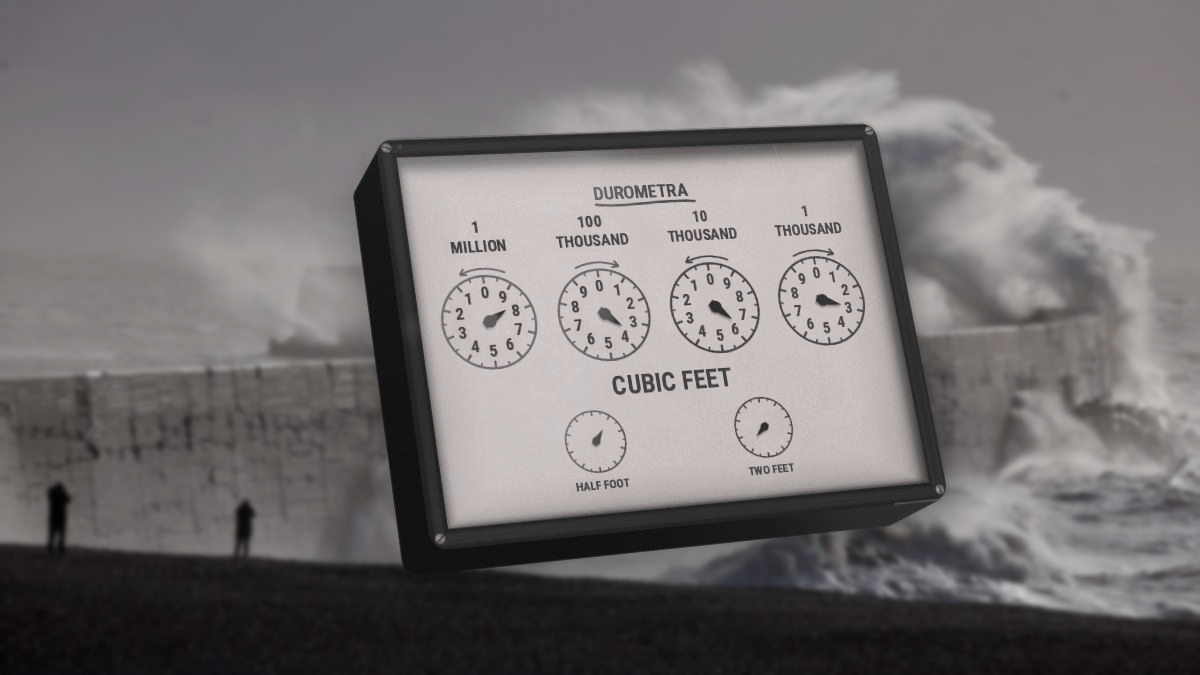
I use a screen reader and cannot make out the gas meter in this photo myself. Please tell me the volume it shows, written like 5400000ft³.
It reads 836300ft³
